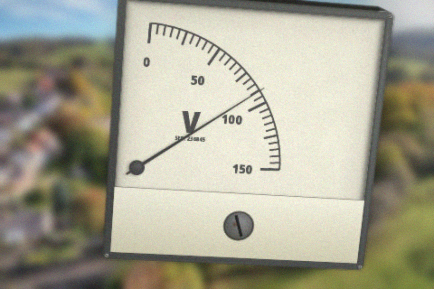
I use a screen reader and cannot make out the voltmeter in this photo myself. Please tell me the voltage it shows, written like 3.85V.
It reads 90V
